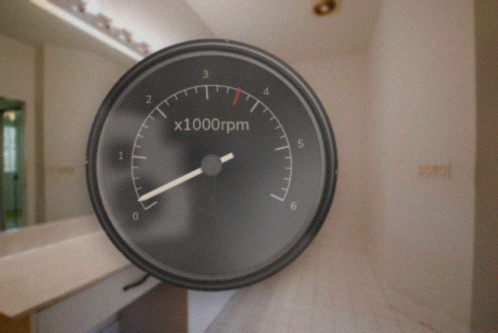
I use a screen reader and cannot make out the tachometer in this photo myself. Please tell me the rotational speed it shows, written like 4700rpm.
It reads 200rpm
